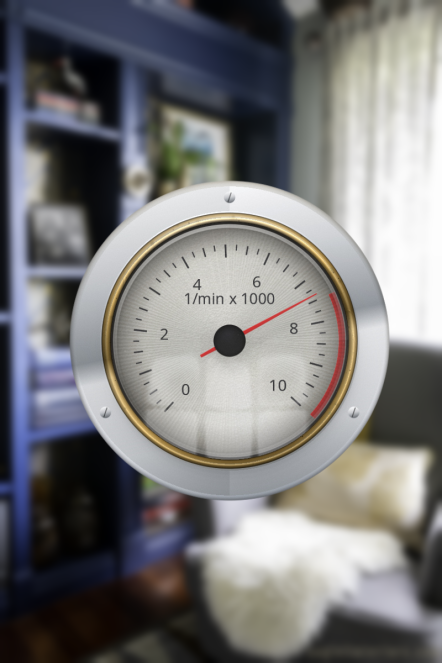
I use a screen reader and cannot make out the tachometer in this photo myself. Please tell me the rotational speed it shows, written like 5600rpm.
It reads 7375rpm
